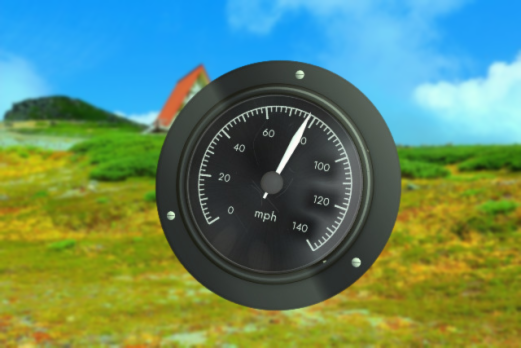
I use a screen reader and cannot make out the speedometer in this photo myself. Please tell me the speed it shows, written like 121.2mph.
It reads 78mph
